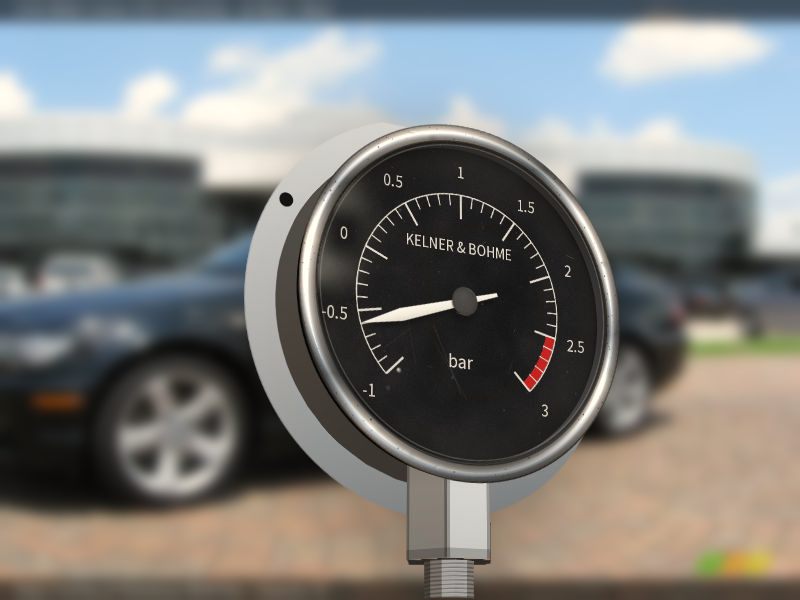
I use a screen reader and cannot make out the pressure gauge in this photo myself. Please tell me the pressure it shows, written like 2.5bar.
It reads -0.6bar
